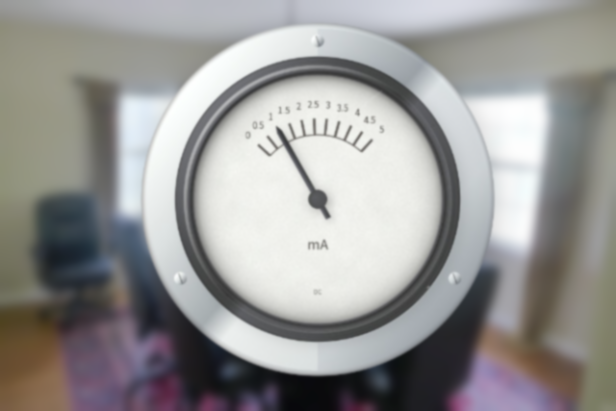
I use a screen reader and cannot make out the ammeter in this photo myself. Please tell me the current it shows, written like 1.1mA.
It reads 1mA
